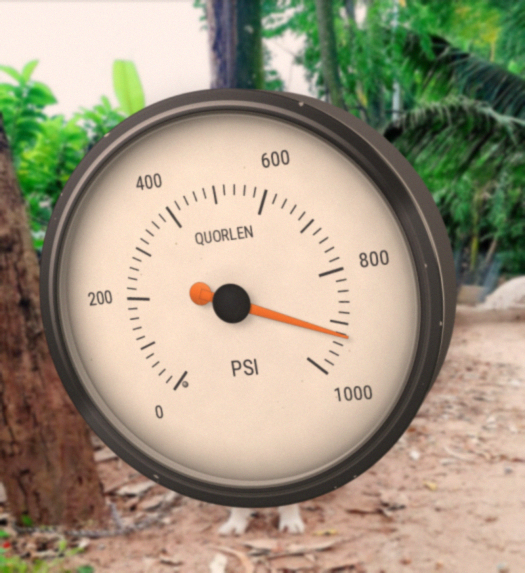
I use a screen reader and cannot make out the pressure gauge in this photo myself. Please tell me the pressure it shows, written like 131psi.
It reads 920psi
